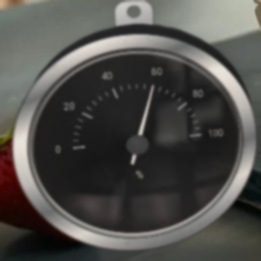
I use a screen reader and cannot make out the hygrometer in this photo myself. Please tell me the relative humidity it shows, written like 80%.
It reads 60%
